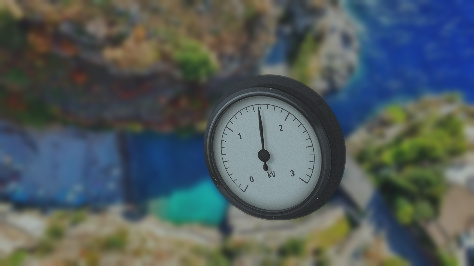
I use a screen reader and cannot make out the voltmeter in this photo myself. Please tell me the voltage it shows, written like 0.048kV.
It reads 1.6kV
